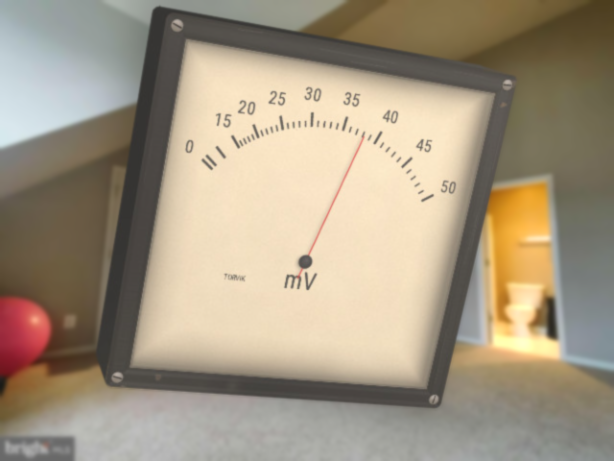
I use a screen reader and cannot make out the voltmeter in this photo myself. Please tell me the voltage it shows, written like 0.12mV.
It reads 38mV
